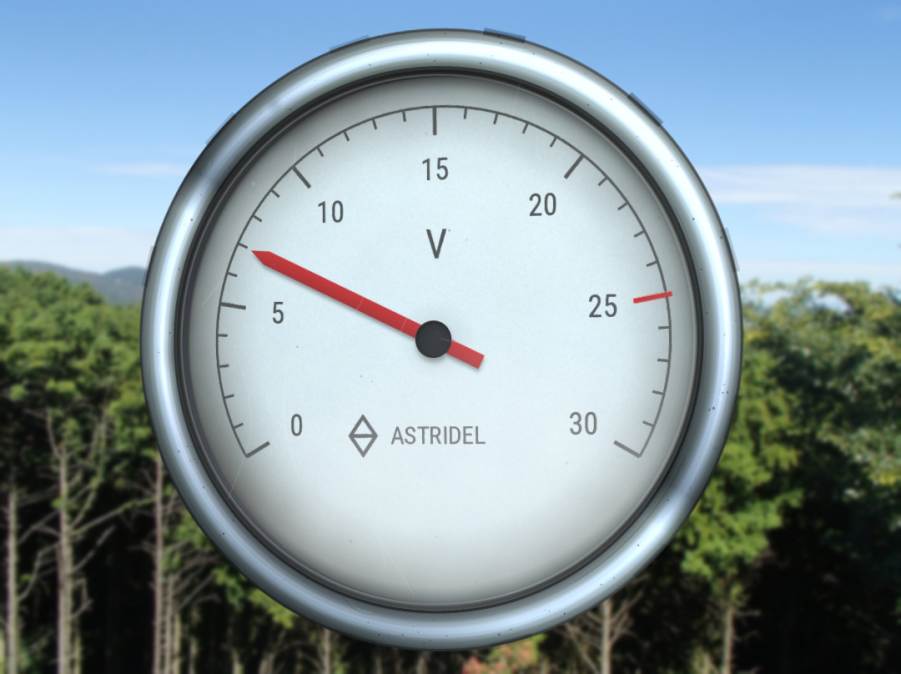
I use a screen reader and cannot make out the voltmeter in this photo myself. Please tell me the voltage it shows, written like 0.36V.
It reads 7V
